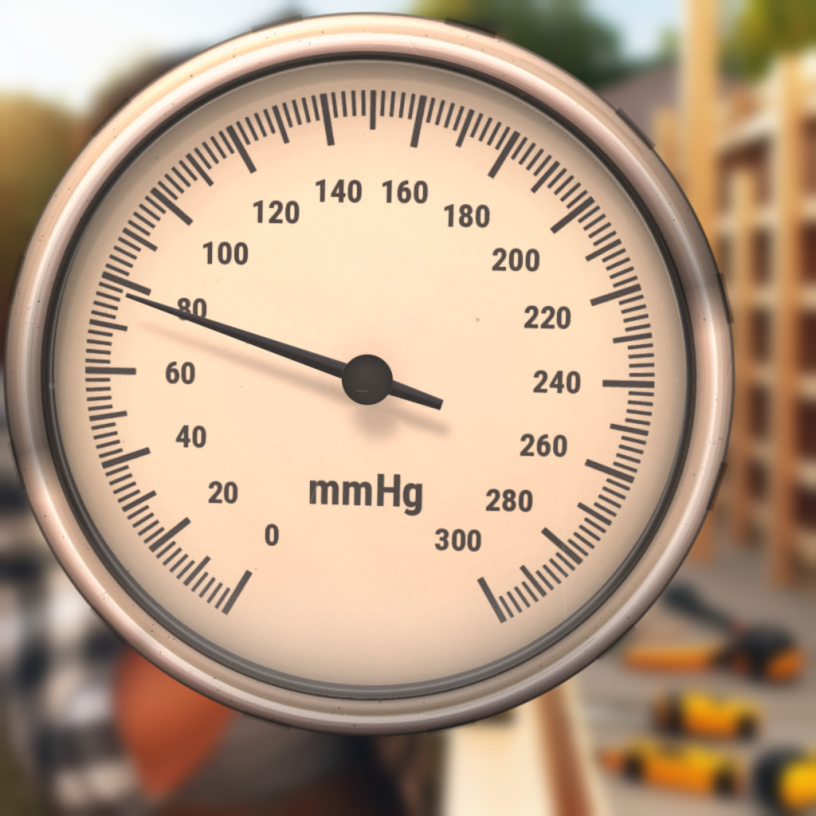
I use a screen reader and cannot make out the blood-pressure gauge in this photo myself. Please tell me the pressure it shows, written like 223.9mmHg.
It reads 78mmHg
